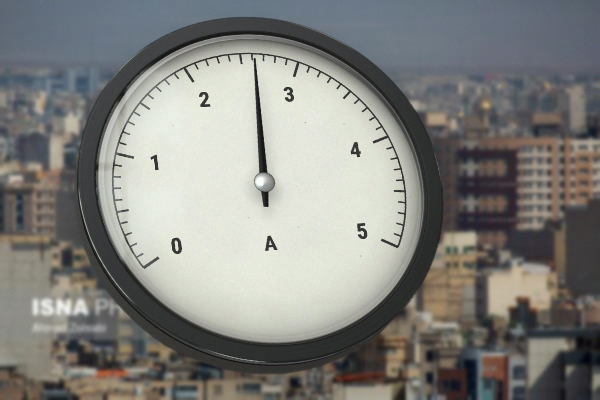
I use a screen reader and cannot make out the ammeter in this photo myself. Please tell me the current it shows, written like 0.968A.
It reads 2.6A
